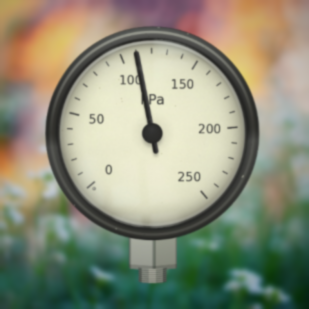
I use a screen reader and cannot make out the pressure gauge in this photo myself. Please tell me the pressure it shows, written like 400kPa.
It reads 110kPa
